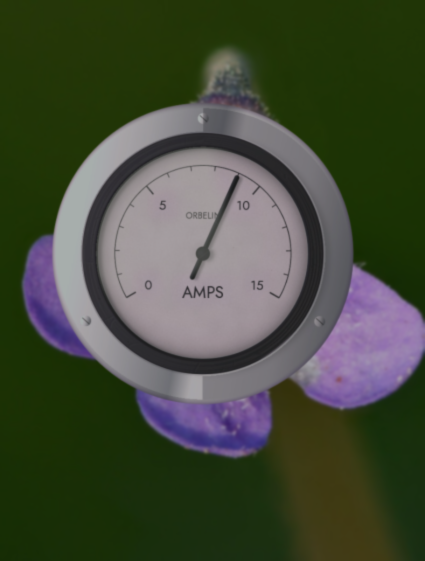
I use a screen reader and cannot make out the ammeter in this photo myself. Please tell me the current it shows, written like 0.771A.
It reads 9A
